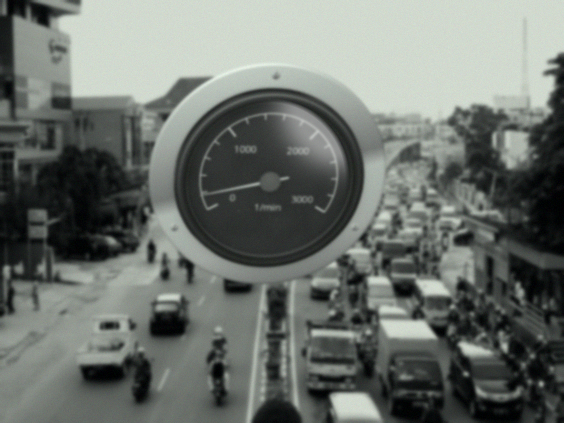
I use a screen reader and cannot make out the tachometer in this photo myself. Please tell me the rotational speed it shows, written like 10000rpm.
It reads 200rpm
